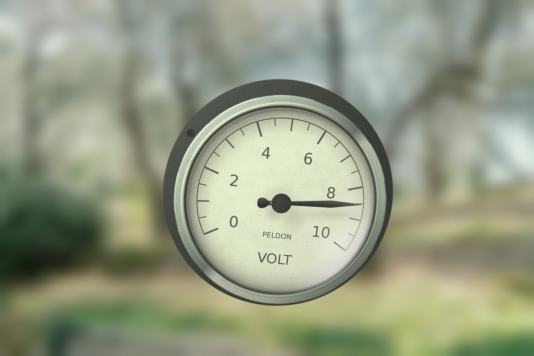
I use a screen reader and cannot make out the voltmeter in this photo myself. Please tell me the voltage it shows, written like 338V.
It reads 8.5V
